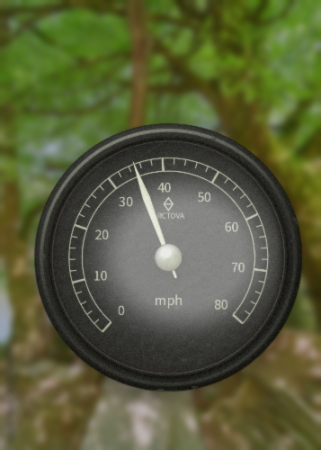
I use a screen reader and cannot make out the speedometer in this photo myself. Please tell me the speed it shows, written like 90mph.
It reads 35mph
